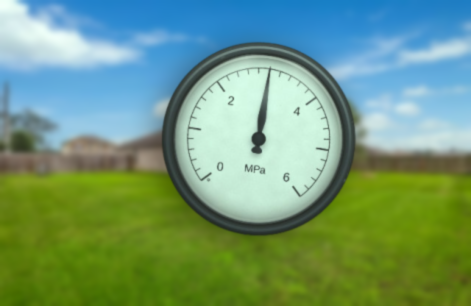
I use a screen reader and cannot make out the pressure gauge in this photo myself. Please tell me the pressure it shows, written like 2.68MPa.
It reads 3MPa
